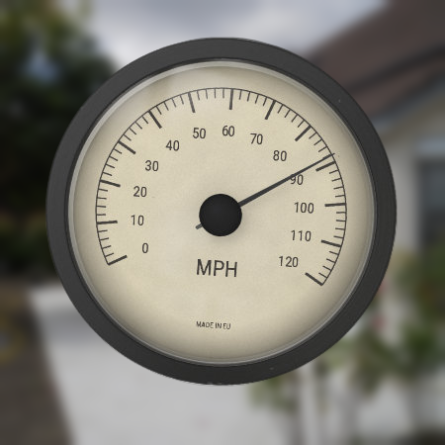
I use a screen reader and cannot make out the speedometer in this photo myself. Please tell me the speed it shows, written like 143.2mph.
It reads 88mph
